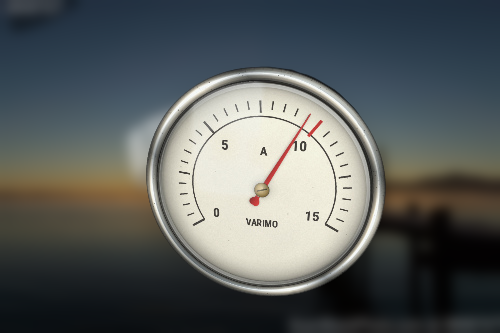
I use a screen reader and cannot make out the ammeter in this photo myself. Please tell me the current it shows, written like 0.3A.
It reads 9.5A
